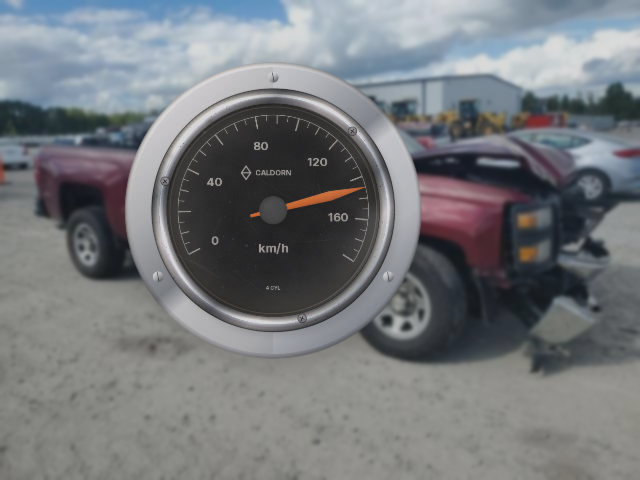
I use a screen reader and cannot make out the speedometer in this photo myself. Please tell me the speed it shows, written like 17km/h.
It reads 145km/h
